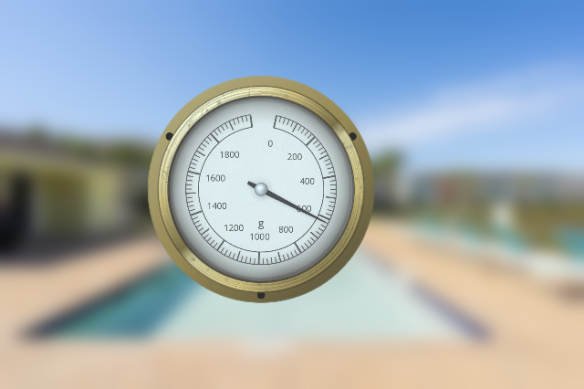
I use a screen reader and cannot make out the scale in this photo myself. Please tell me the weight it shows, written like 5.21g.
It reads 620g
